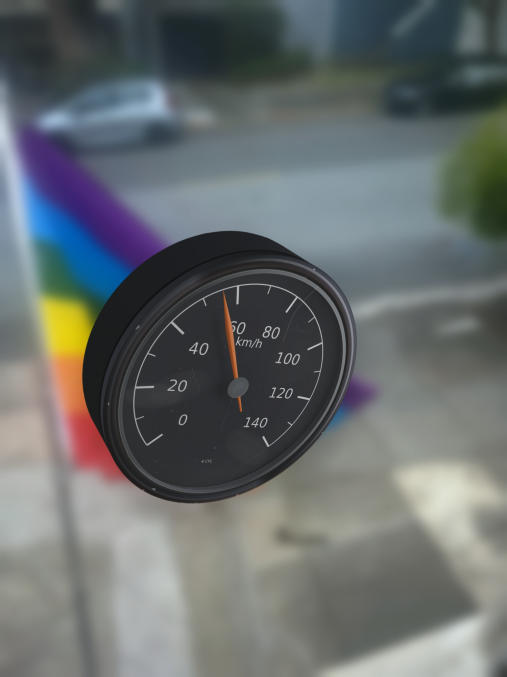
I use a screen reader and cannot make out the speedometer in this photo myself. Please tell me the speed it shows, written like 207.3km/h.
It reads 55km/h
